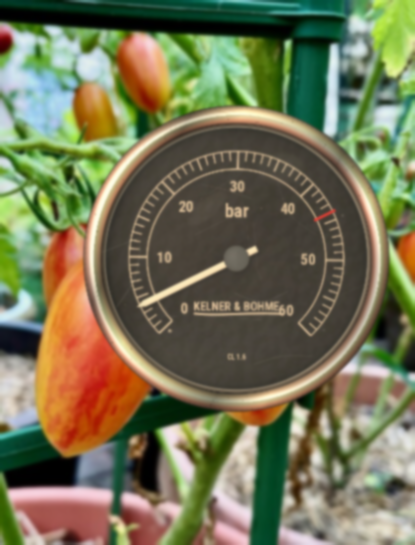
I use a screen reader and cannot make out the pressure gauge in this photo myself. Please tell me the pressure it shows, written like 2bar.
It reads 4bar
